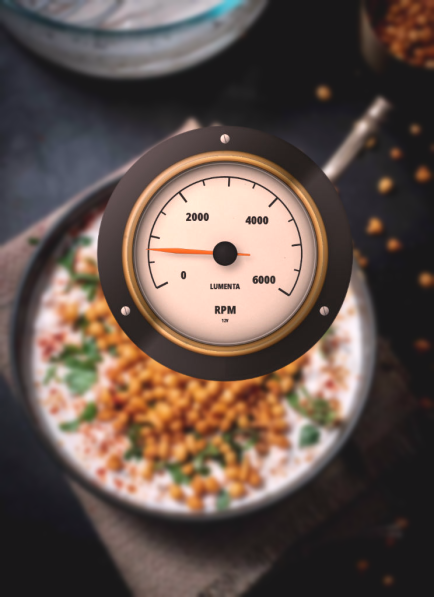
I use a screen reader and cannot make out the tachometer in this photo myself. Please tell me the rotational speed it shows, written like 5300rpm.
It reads 750rpm
